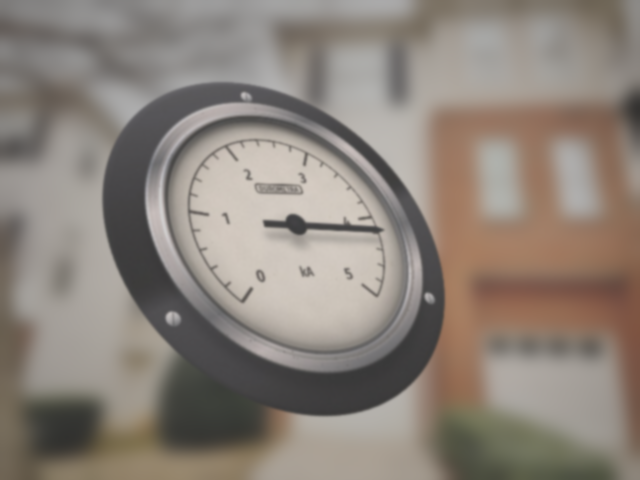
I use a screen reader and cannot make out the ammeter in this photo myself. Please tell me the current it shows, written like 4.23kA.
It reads 4.2kA
